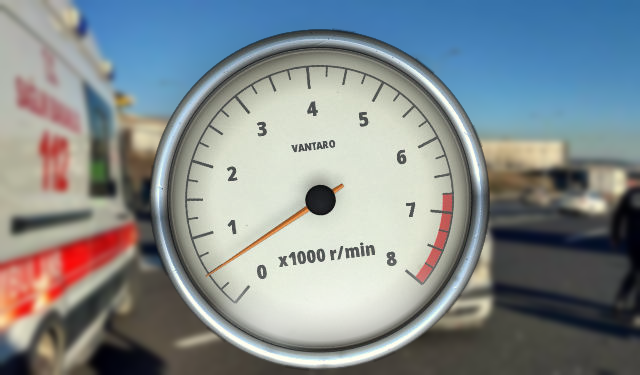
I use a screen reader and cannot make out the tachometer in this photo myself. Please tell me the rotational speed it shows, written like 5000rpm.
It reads 500rpm
